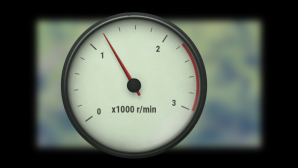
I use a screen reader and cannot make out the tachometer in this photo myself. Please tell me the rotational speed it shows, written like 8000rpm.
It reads 1200rpm
